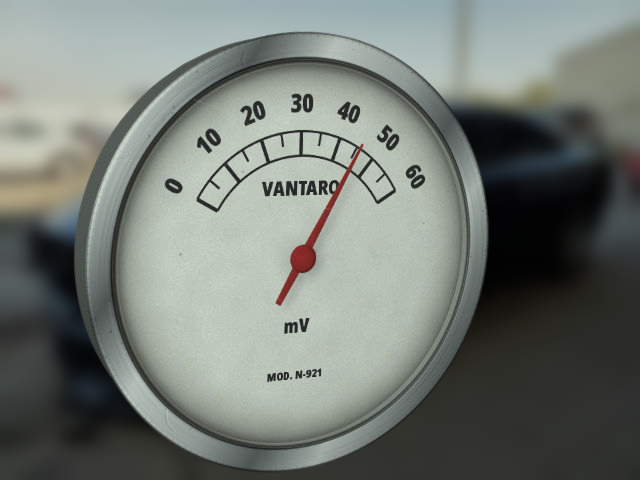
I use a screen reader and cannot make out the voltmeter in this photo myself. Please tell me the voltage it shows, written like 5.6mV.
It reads 45mV
